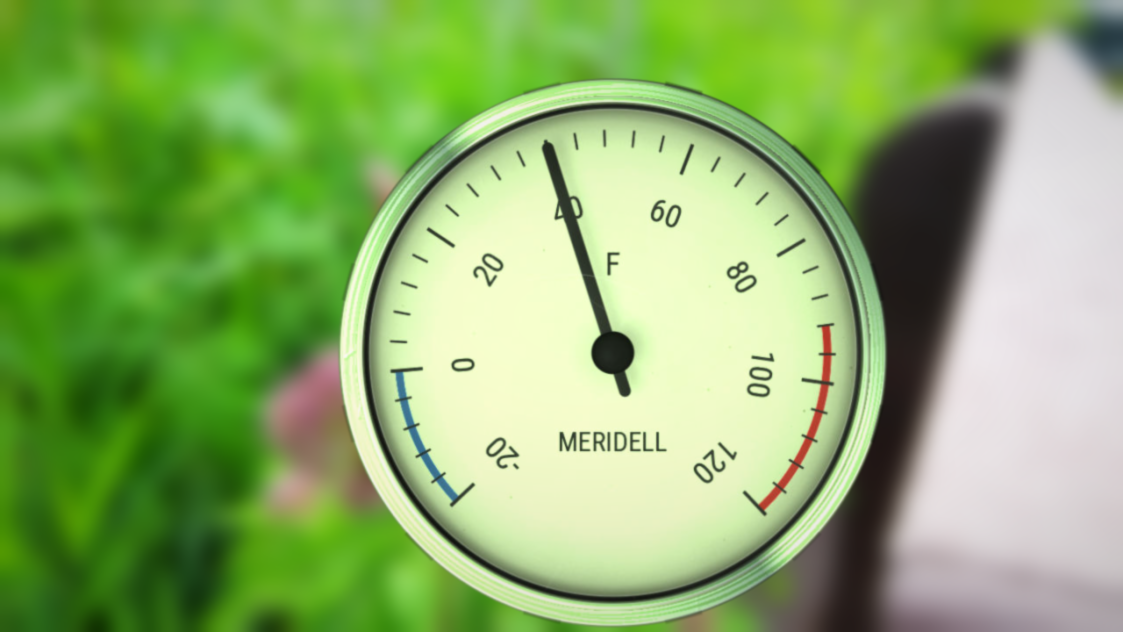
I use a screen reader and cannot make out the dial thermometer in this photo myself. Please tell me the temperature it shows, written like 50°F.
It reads 40°F
